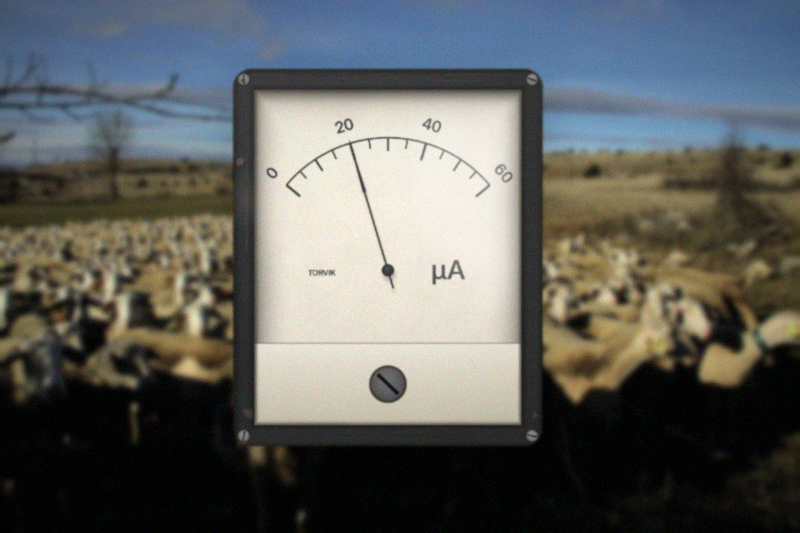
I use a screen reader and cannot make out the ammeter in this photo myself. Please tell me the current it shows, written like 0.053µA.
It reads 20µA
